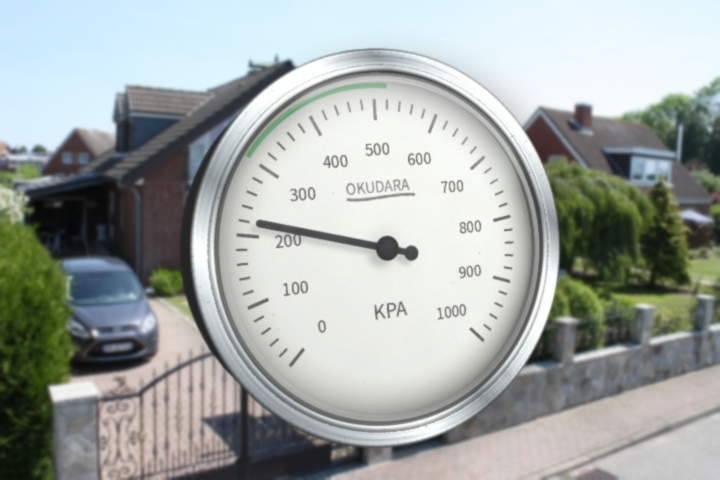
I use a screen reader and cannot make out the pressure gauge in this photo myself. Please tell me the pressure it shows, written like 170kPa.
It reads 220kPa
